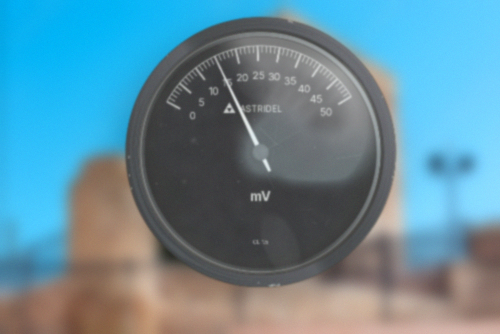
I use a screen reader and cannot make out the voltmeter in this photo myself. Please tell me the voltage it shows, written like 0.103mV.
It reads 15mV
